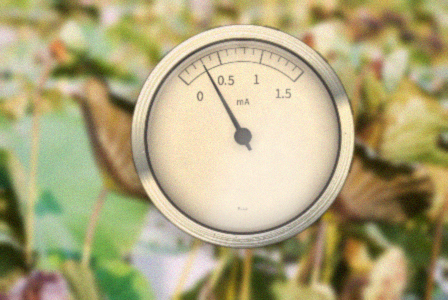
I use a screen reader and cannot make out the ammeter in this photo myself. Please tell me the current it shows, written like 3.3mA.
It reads 0.3mA
